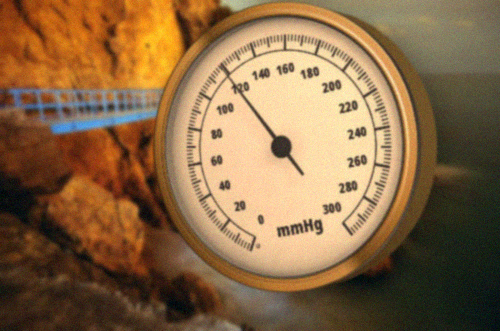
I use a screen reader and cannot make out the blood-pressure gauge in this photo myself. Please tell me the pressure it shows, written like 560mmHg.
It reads 120mmHg
